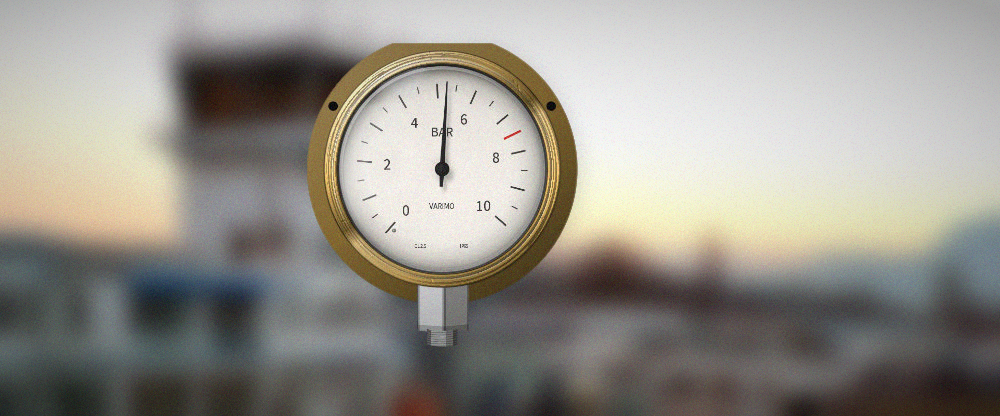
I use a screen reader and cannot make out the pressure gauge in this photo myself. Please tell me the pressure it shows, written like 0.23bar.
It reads 5.25bar
